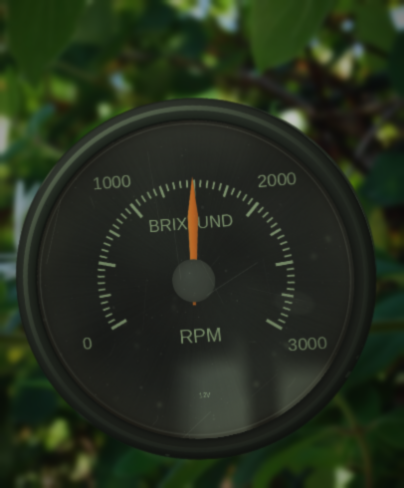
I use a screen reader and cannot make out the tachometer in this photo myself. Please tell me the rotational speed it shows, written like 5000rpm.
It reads 1500rpm
